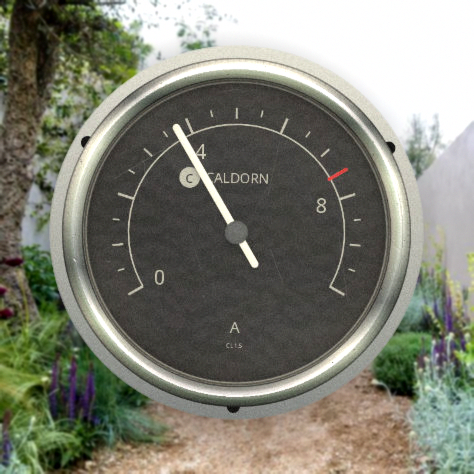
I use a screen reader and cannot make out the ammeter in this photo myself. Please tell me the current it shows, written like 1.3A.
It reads 3.75A
